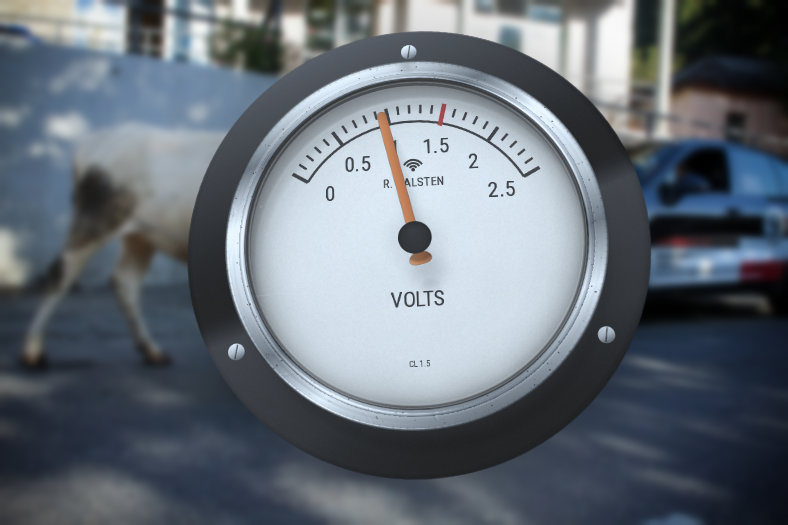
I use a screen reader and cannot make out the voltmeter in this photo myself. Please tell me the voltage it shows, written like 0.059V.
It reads 0.95V
